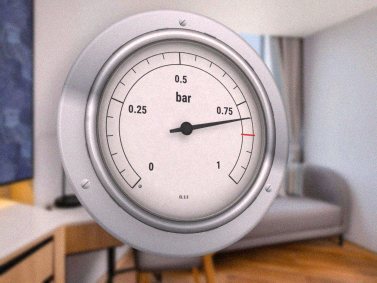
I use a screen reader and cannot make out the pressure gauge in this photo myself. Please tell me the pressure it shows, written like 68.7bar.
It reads 0.8bar
